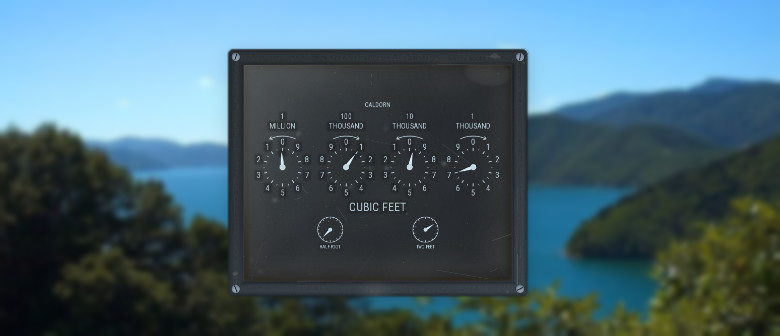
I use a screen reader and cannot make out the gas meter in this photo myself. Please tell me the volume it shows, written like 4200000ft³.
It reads 9700ft³
